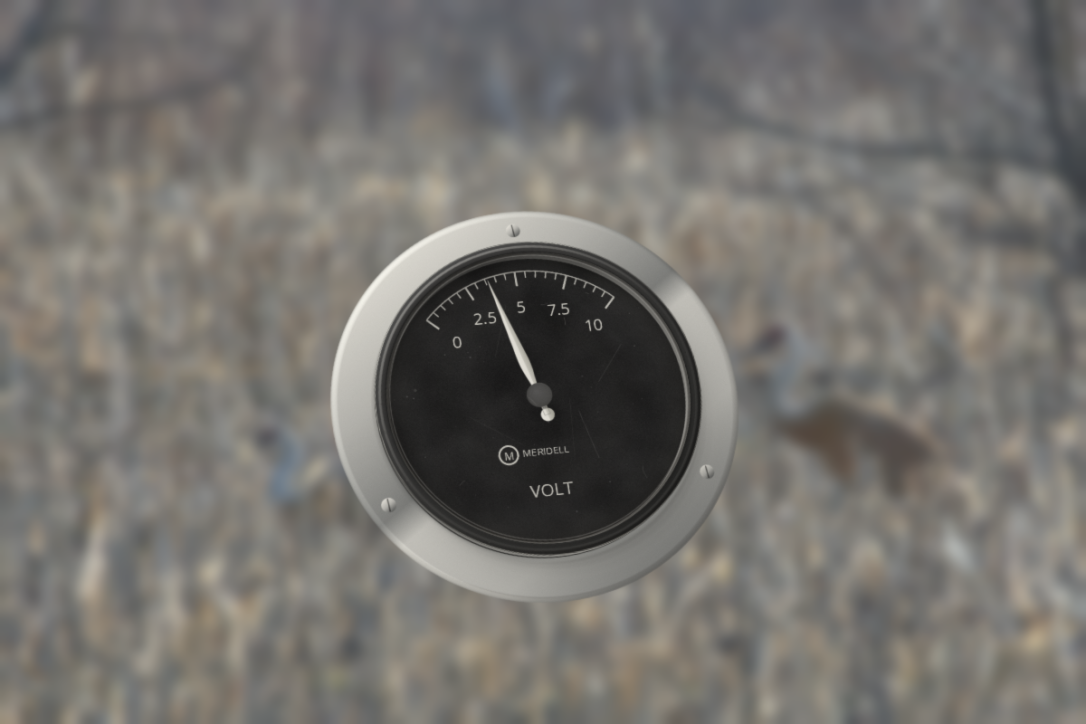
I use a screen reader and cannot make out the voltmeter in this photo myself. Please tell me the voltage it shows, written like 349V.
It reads 3.5V
